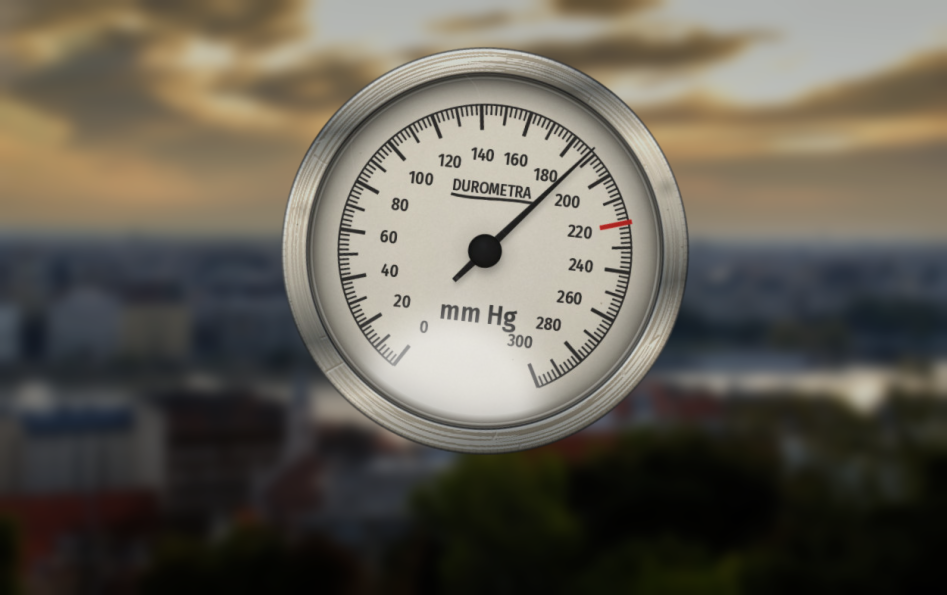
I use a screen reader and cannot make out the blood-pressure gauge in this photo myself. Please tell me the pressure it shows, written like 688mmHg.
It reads 188mmHg
